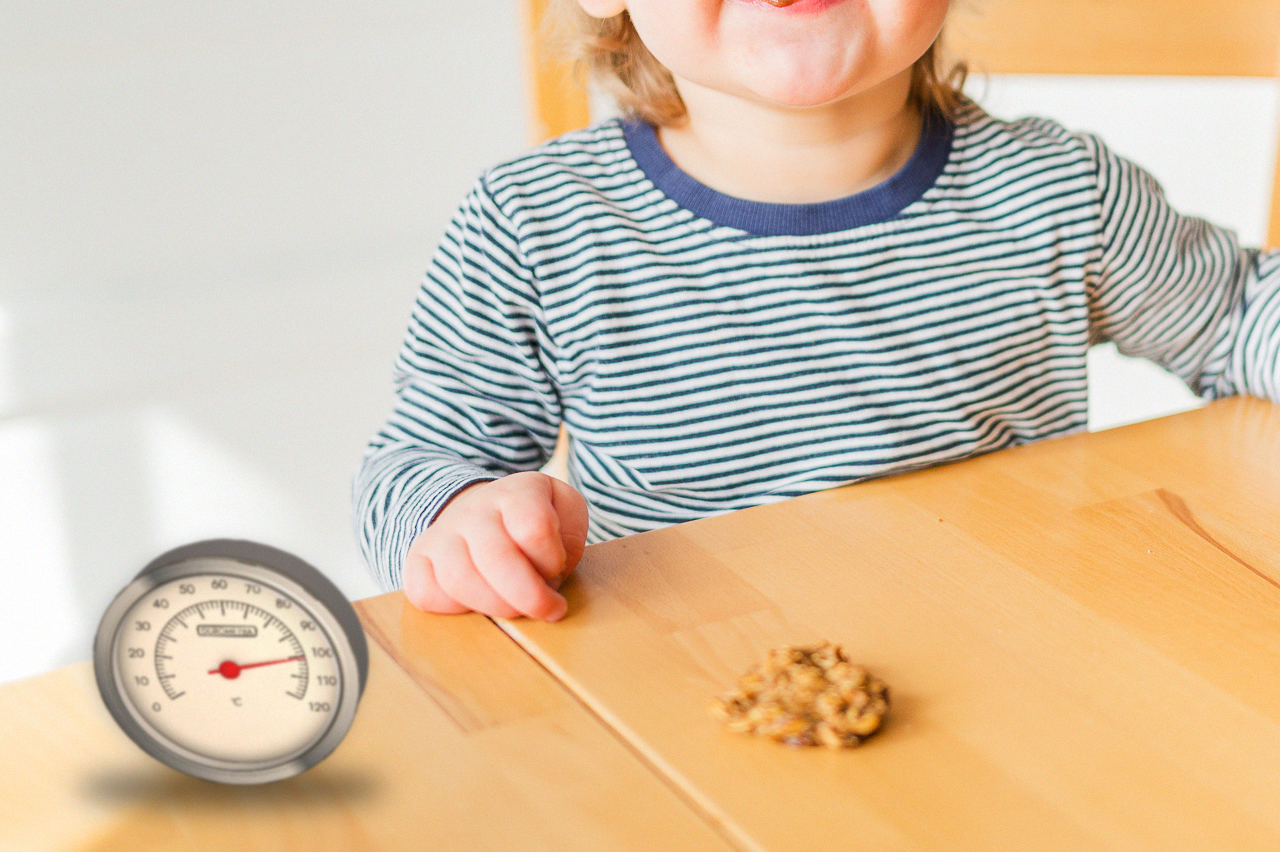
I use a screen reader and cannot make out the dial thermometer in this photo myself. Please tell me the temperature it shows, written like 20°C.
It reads 100°C
